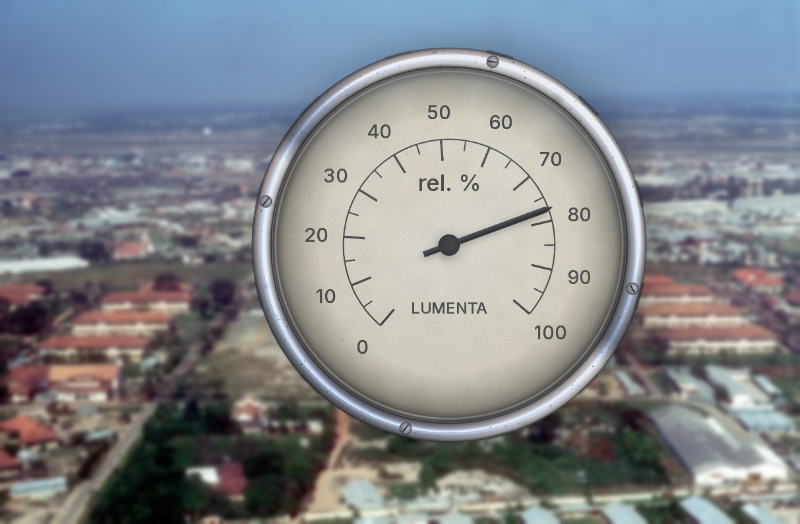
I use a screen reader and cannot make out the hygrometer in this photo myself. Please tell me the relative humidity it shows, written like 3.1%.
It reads 77.5%
